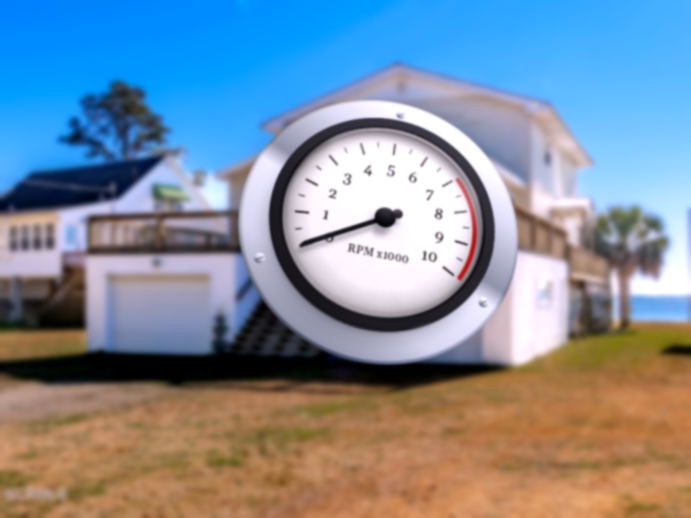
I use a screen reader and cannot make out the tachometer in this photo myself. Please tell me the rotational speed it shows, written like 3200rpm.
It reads 0rpm
